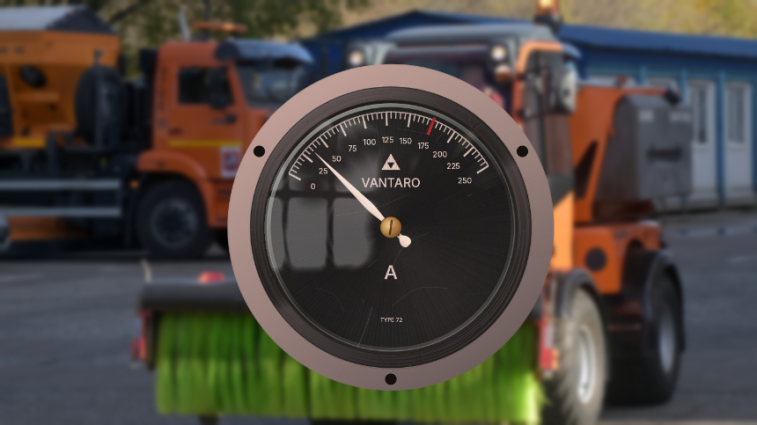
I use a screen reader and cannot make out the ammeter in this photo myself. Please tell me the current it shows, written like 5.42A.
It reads 35A
